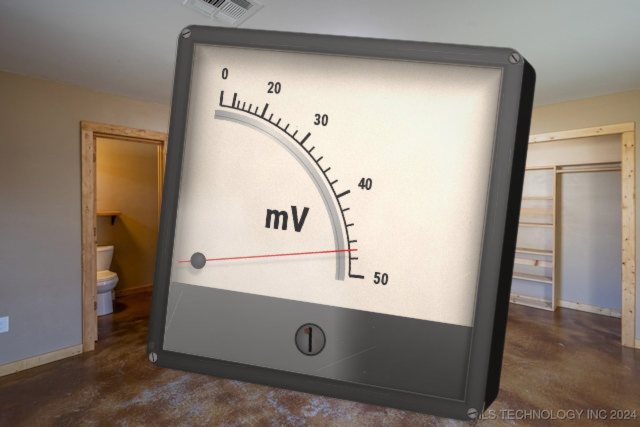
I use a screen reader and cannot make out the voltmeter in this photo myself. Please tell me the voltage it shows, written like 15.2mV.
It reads 47mV
